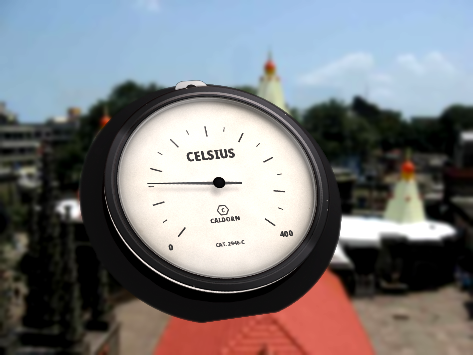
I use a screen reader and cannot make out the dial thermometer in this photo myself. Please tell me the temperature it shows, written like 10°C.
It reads 75°C
